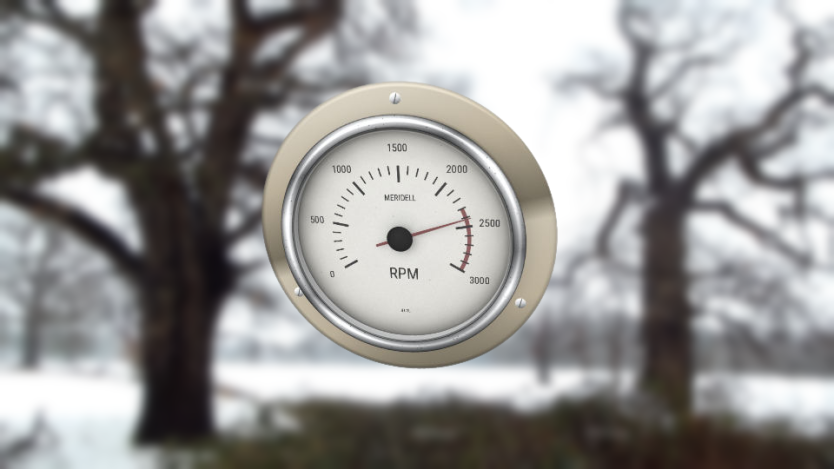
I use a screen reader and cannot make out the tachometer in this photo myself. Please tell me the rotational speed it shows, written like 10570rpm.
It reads 2400rpm
